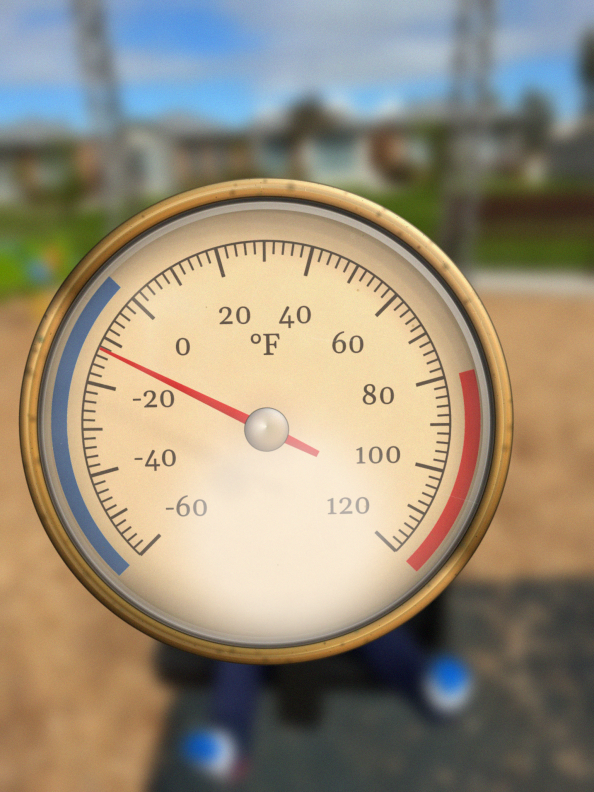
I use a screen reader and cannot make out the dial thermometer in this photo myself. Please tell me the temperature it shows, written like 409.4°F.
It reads -12°F
